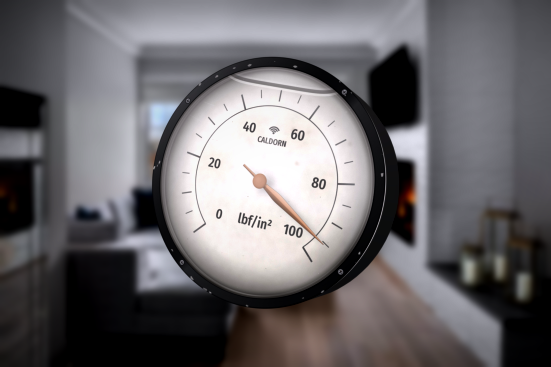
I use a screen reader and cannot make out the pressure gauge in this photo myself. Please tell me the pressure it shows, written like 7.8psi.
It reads 95psi
